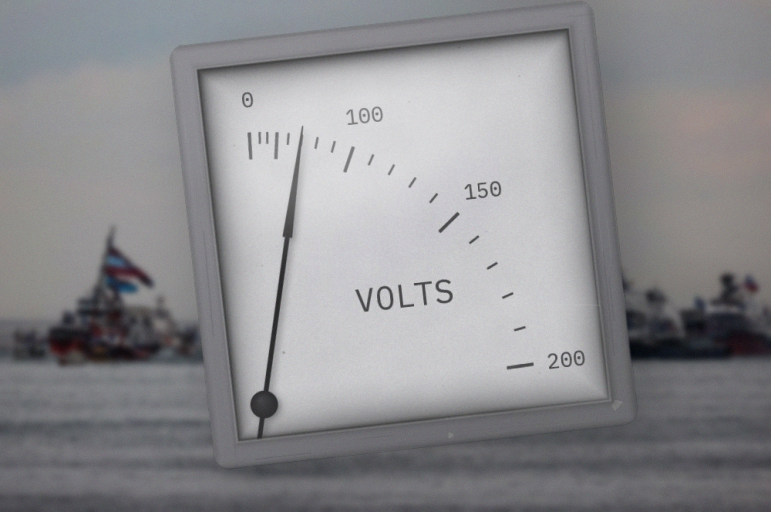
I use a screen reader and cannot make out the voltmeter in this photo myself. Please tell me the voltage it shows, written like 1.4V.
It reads 70V
